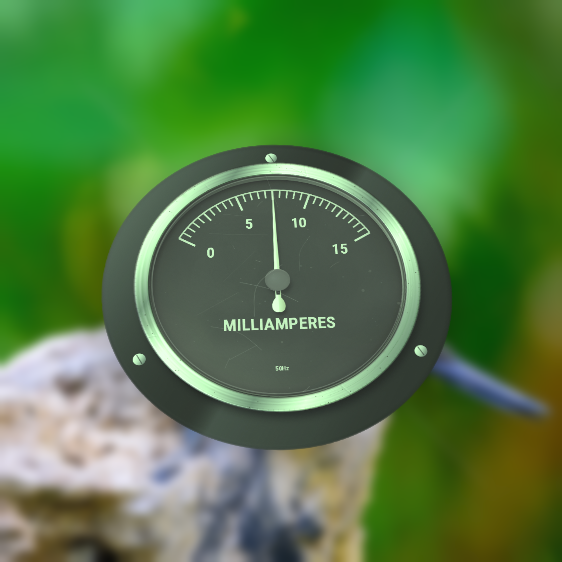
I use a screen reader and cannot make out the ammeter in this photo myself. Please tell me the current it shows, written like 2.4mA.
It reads 7.5mA
